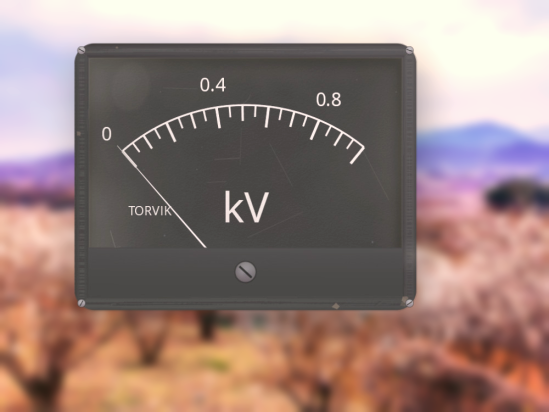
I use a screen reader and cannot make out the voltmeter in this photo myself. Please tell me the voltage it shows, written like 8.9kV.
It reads 0kV
